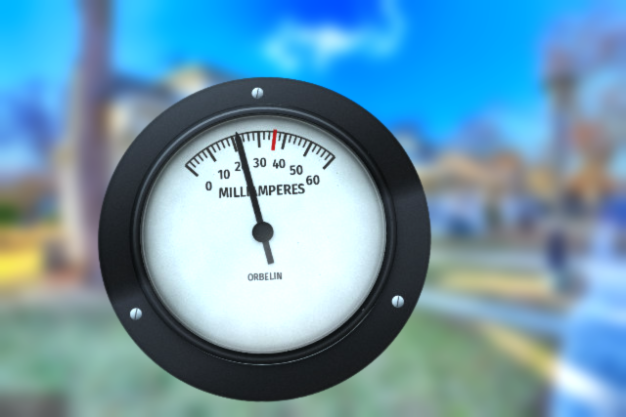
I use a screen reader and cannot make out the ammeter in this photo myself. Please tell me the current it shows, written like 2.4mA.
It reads 22mA
